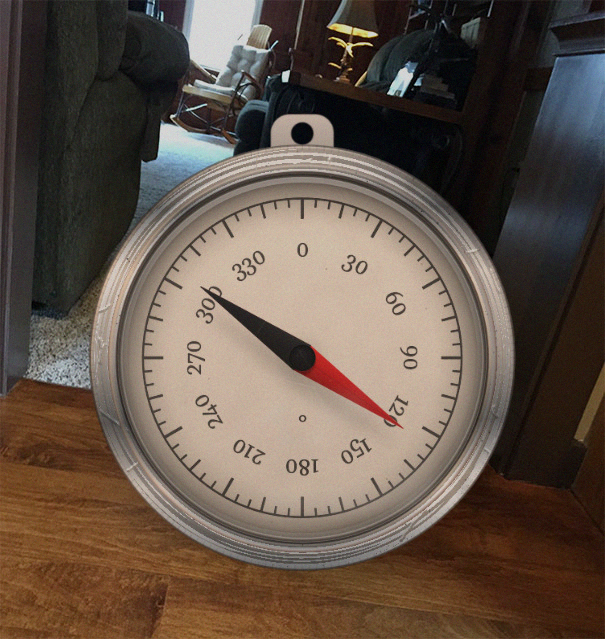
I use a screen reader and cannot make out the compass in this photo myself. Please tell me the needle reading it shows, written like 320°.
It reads 125°
